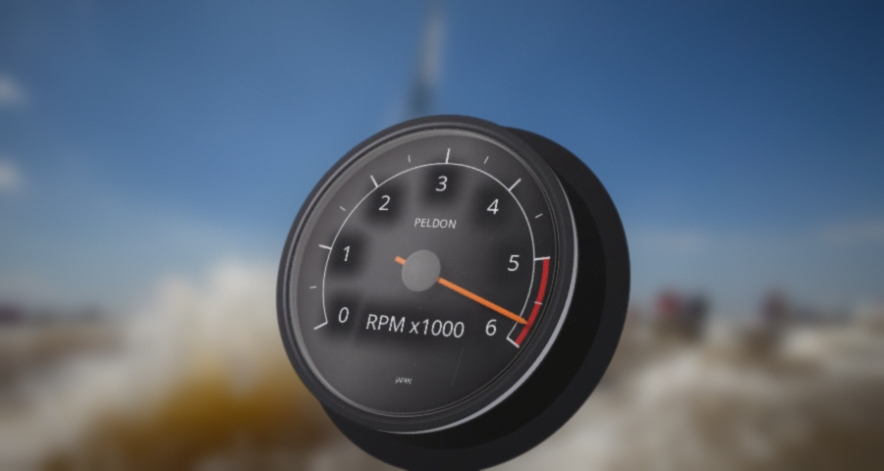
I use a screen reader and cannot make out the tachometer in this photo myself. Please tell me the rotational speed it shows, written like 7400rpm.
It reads 5750rpm
